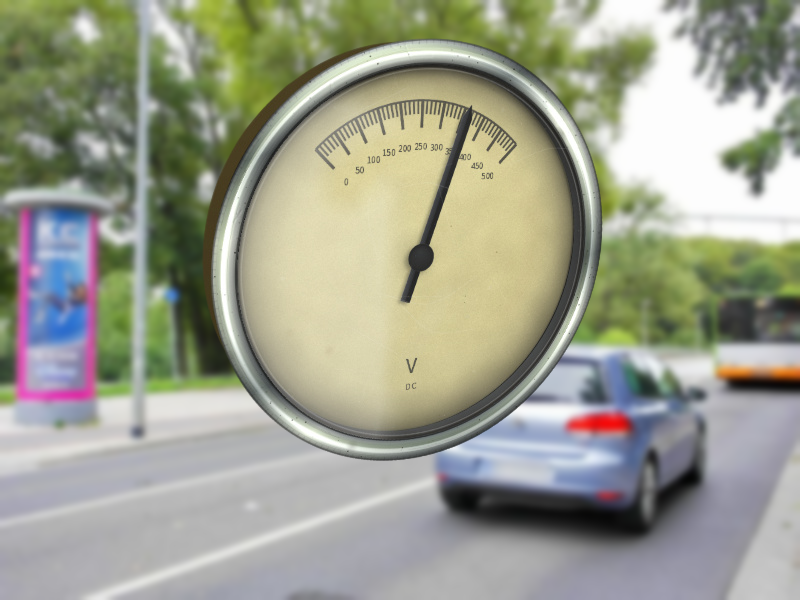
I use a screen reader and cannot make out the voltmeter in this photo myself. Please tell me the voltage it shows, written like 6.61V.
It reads 350V
